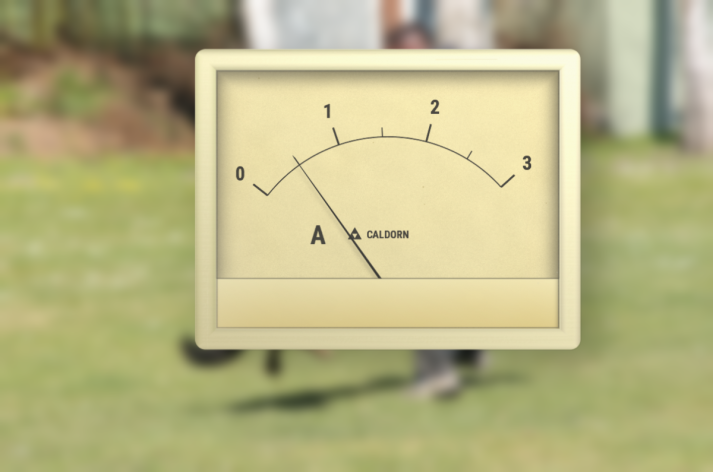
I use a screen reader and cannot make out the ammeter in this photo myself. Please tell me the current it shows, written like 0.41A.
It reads 0.5A
